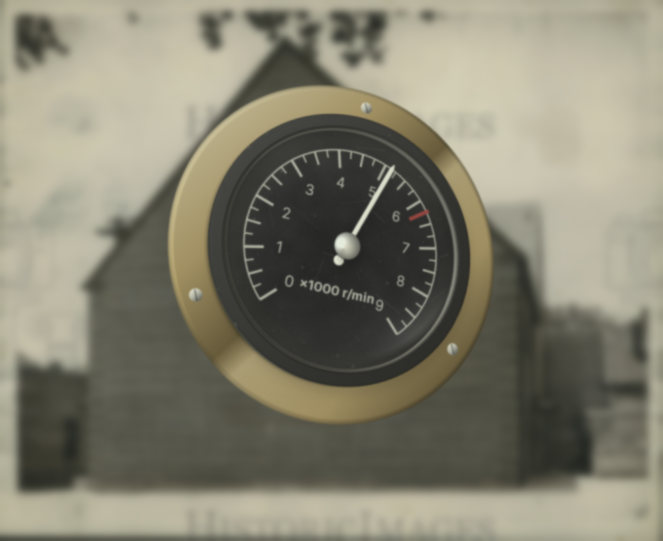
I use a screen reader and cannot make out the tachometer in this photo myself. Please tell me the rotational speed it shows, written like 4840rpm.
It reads 5125rpm
